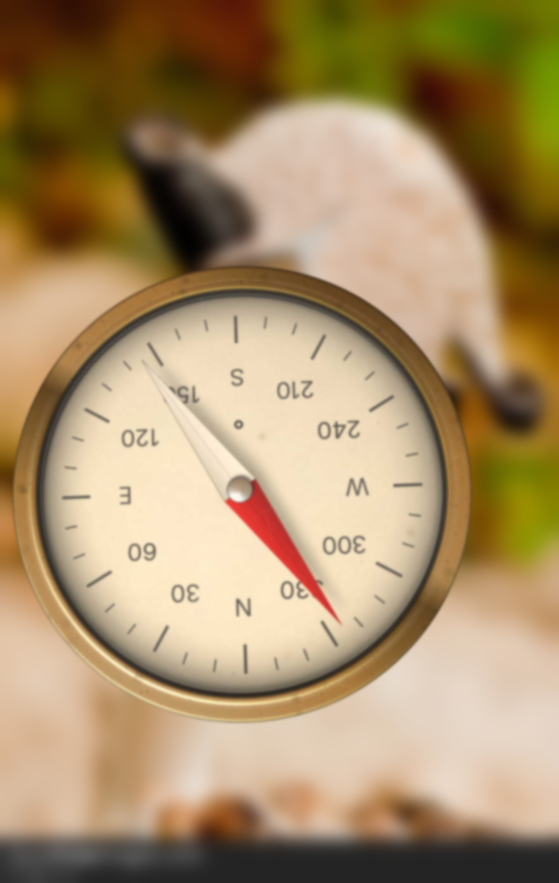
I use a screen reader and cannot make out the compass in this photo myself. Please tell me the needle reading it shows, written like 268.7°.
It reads 325°
